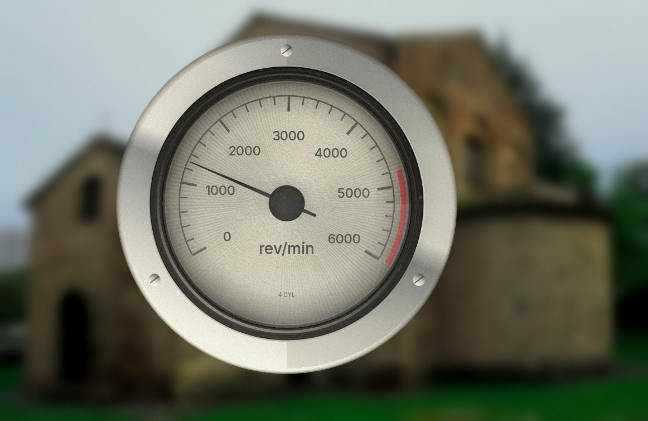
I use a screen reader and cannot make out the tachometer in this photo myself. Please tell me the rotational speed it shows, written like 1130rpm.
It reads 1300rpm
